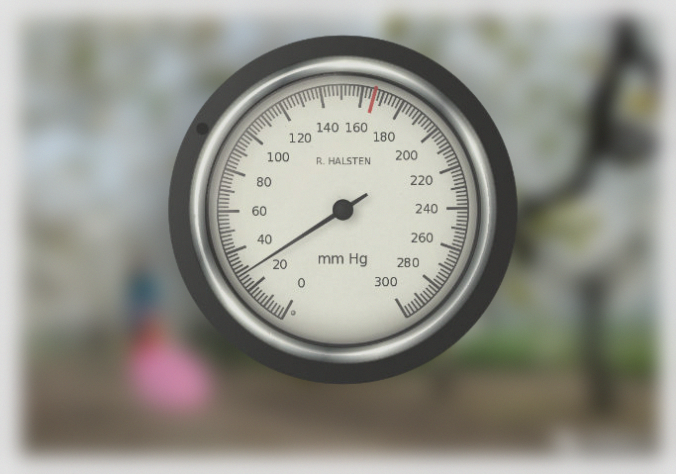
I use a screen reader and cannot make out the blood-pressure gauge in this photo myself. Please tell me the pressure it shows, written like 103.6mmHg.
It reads 28mmHg
